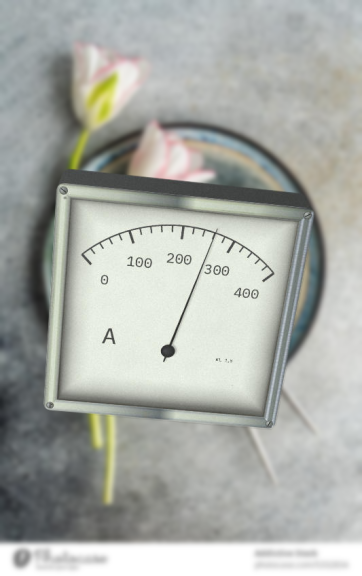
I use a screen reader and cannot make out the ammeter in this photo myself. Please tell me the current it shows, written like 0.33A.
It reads 260A
